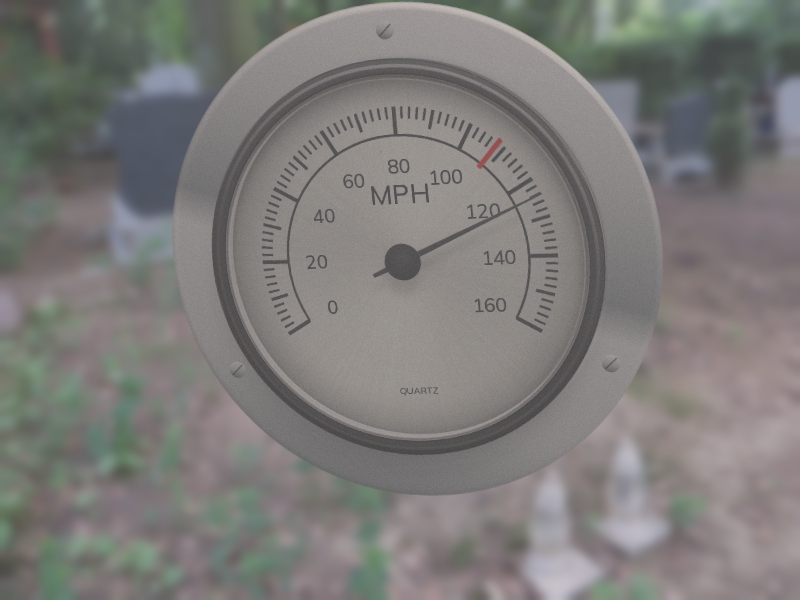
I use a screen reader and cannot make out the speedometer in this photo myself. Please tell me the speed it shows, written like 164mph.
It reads 124mph
